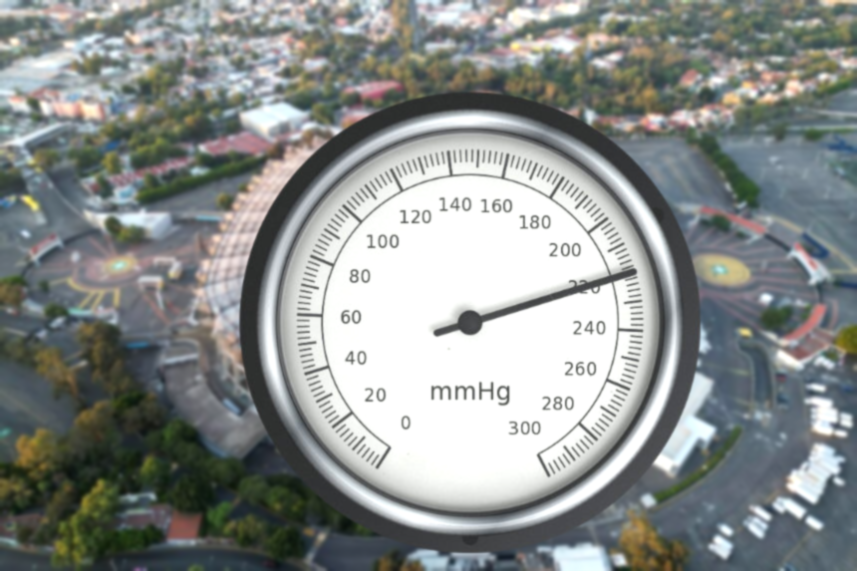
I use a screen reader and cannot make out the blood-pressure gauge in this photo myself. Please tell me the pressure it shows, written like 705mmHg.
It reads 220mmHg
